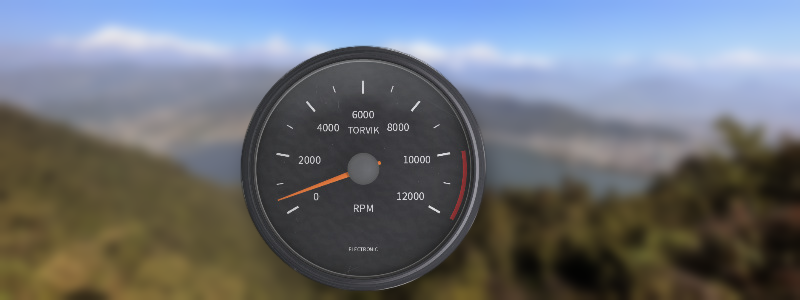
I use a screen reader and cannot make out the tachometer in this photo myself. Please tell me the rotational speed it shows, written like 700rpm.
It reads 500rpm
